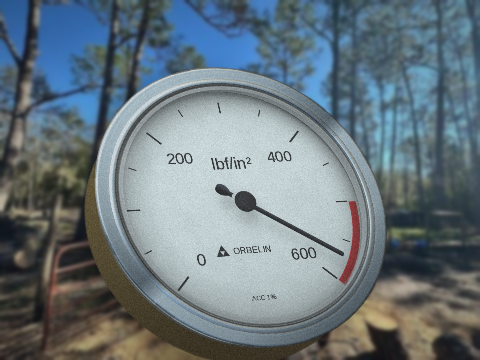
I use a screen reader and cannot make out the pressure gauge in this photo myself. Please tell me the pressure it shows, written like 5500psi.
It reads 575psi
